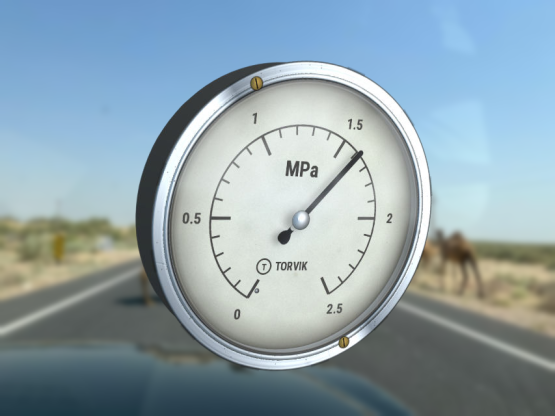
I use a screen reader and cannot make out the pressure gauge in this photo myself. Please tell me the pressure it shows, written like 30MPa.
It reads 1.6MPa
